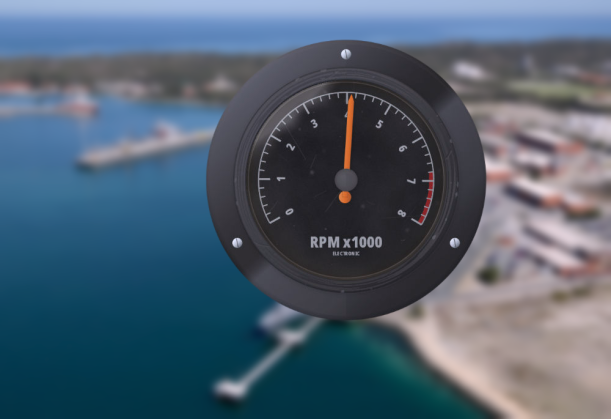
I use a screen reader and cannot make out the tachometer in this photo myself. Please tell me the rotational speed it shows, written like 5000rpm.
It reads 4100rpm
